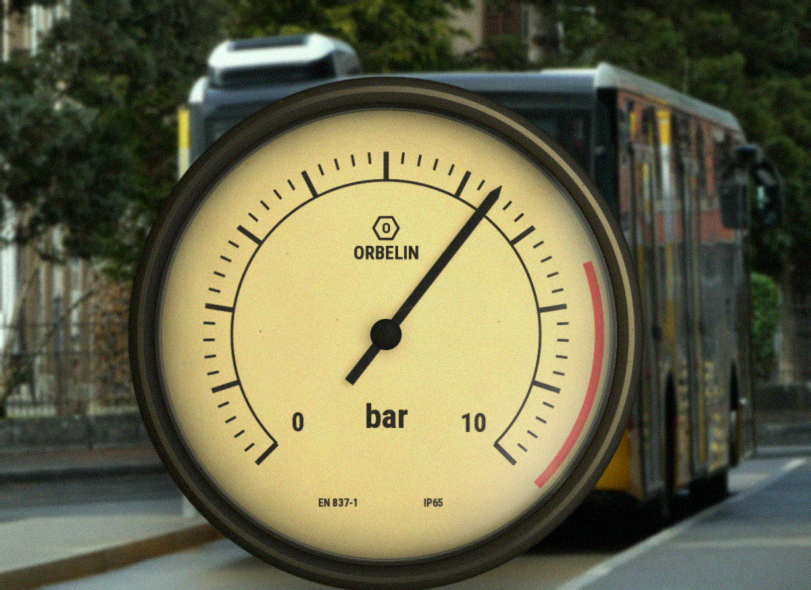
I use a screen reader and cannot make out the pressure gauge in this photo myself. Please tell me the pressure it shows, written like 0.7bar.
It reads 6.4bar
